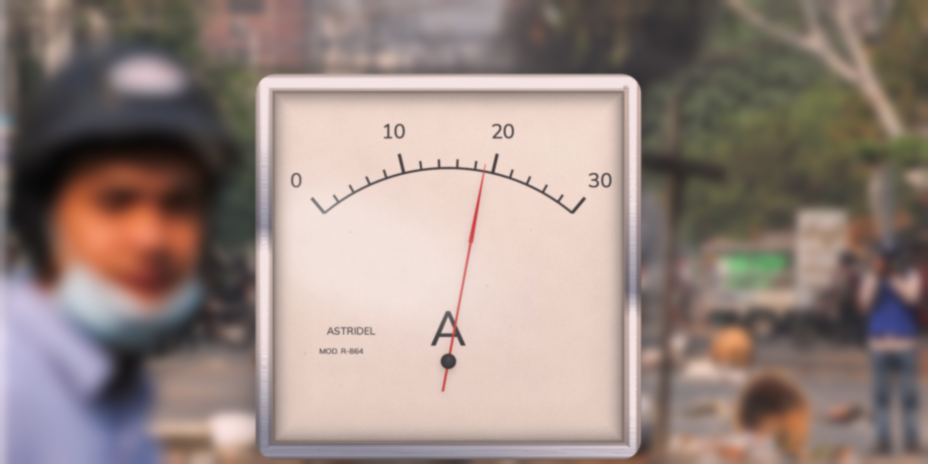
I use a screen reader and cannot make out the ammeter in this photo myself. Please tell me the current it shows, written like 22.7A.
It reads 19A
